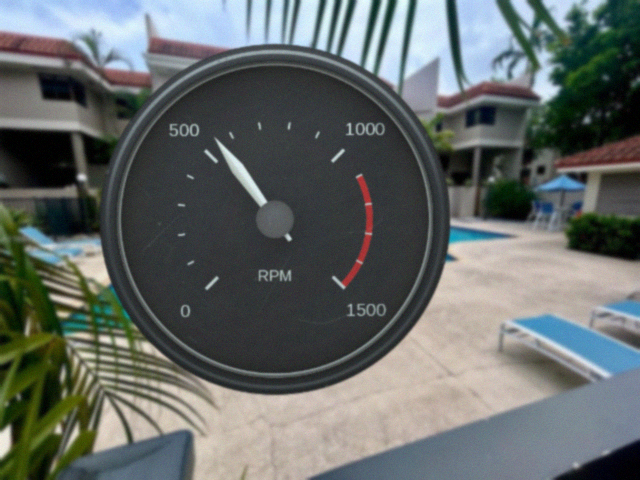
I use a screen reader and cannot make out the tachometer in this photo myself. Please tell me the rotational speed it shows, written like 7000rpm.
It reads 550rpm
